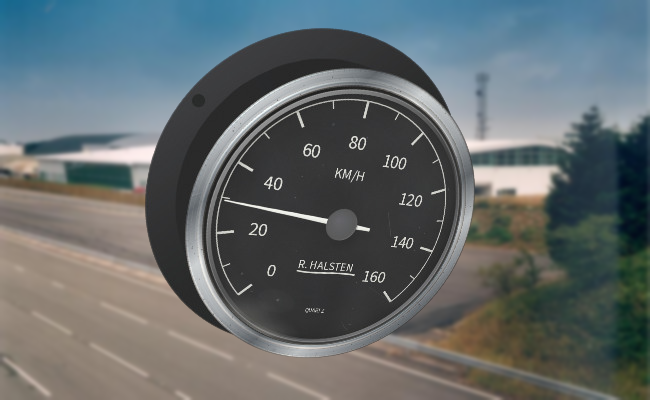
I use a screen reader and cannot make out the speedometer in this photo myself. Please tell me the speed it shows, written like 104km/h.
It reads 30km/h
